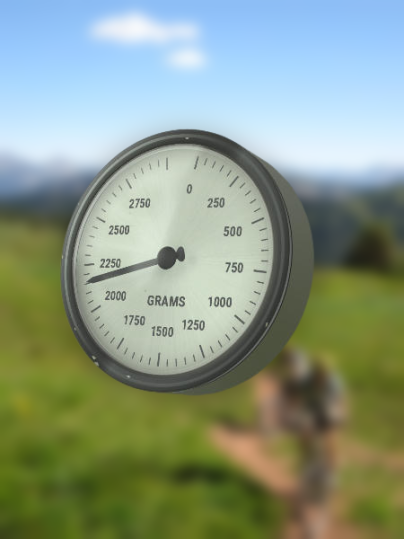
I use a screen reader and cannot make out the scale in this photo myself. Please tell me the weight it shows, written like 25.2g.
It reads 2150g
